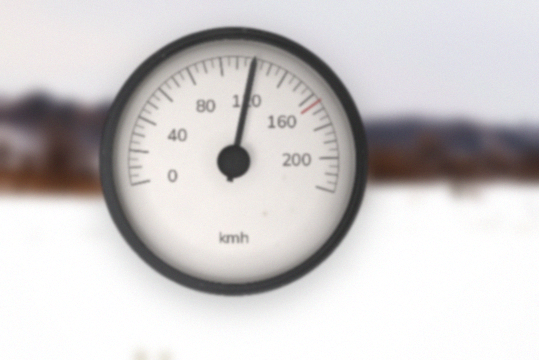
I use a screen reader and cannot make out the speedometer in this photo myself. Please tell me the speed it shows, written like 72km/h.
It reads 120km/h
